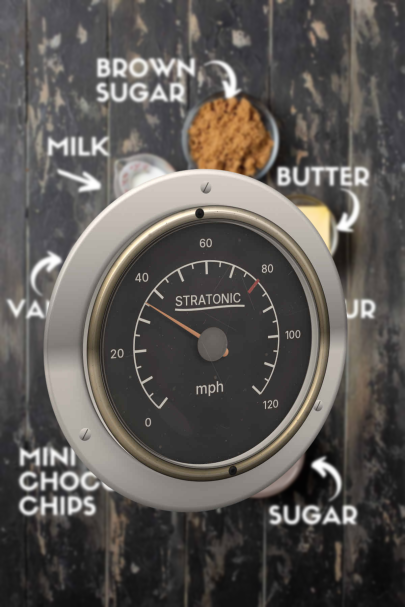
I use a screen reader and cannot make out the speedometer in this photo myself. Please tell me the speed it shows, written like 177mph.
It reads 35mph
